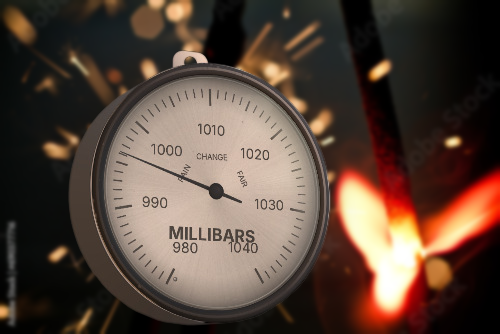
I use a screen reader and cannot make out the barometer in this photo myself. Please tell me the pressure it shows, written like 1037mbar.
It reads 996mbar
